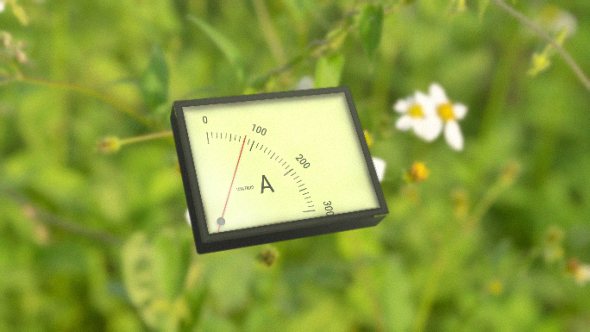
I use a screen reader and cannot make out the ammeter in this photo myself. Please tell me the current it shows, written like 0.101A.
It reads 80A
